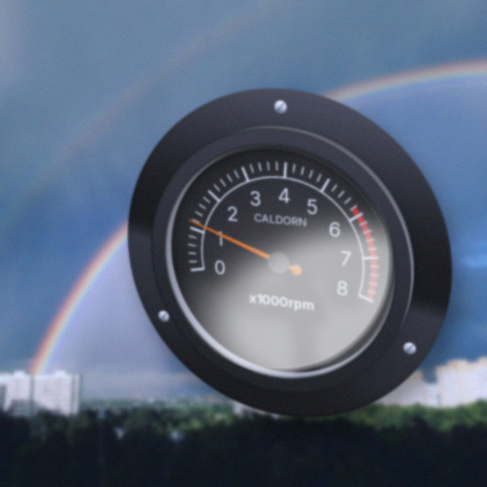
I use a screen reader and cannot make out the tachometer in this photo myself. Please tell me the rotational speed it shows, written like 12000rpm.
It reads 1200rpm
